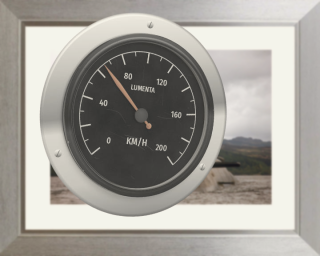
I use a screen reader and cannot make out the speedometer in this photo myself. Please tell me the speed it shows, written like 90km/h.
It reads 65km/h
